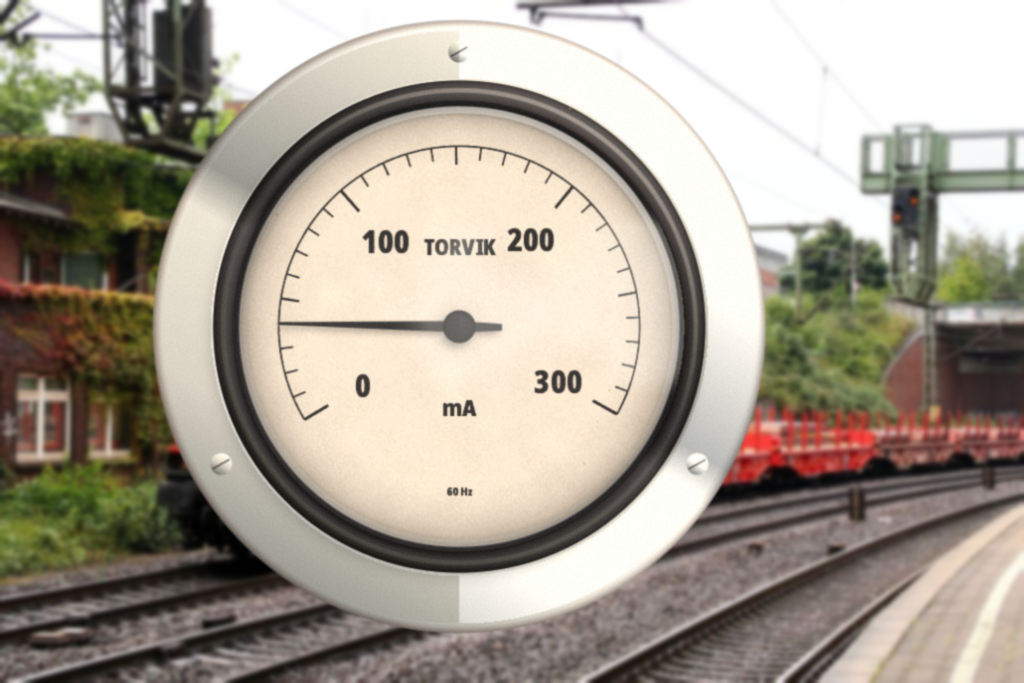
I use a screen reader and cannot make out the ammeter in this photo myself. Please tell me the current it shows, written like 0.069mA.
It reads 40mA
